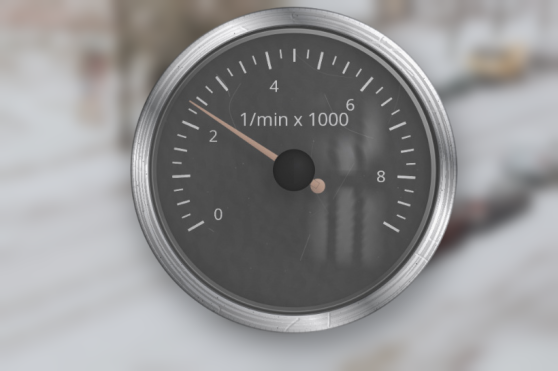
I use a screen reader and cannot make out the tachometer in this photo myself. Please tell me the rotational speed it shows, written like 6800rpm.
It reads 2375rpm
